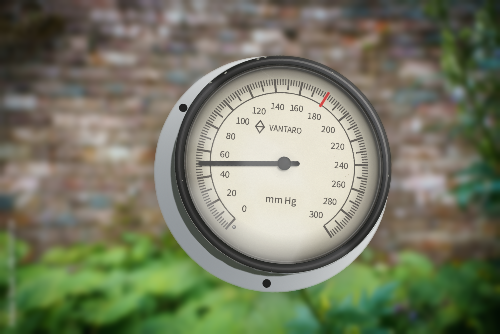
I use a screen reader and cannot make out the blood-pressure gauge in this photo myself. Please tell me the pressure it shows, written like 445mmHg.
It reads 50mmHg
